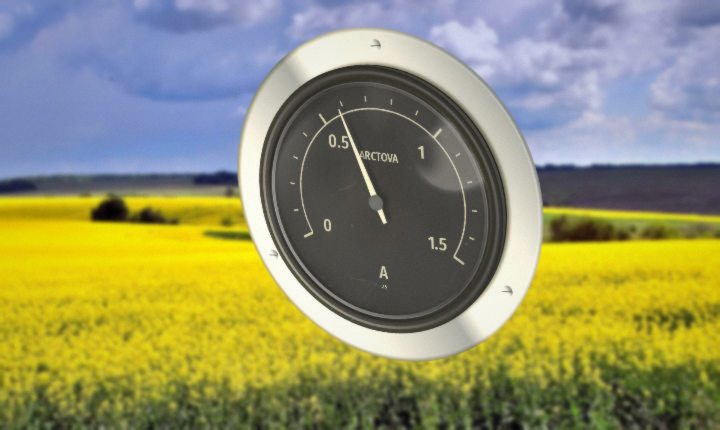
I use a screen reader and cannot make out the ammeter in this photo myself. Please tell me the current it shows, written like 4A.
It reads 0.6A
